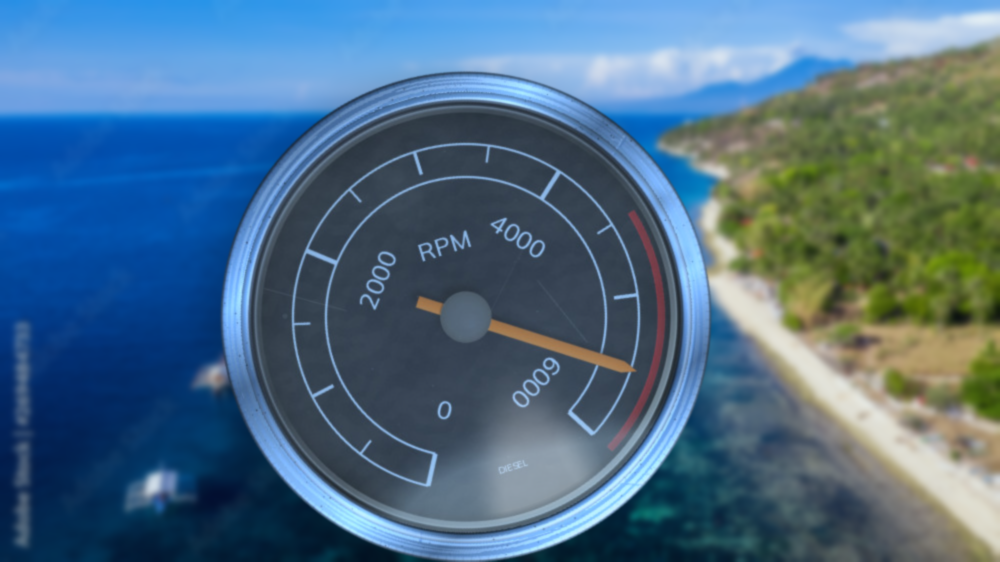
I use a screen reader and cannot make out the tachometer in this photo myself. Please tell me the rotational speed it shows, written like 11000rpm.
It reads 5500rpm
